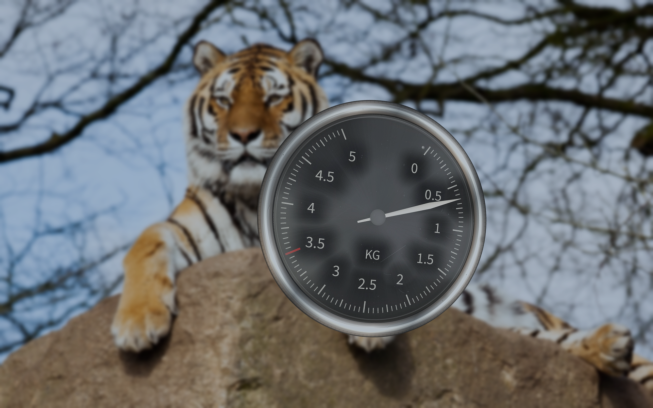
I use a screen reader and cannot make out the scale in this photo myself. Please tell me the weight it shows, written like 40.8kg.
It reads 0.65kg
